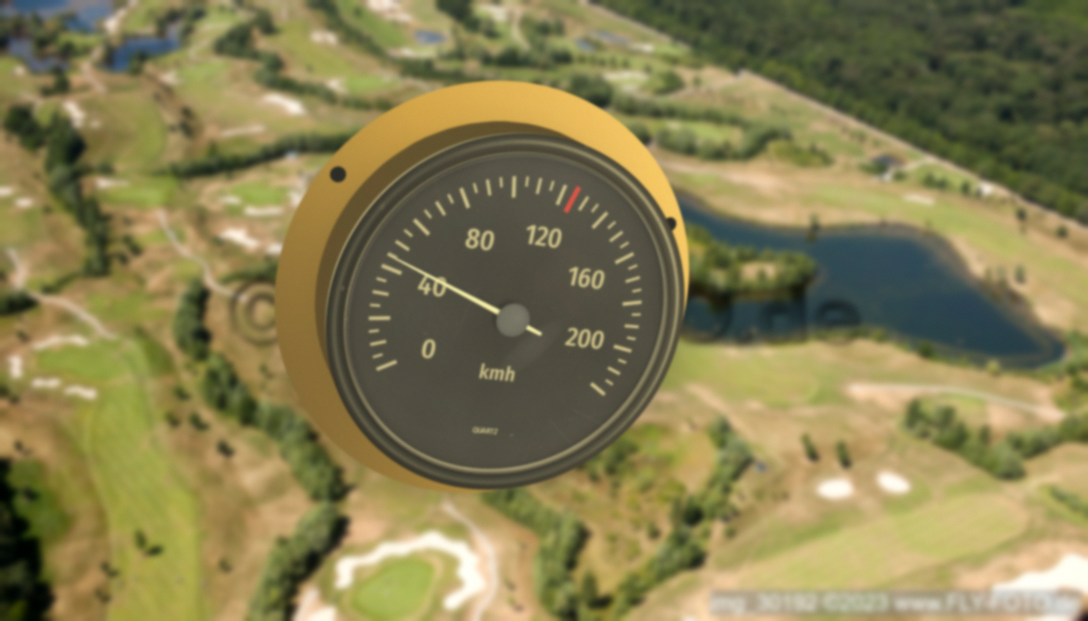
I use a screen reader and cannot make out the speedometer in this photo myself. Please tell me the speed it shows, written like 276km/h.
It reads 45km/h
